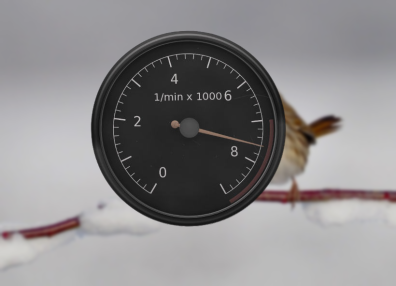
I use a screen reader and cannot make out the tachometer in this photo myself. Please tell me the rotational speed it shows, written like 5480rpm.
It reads 7600rpm
